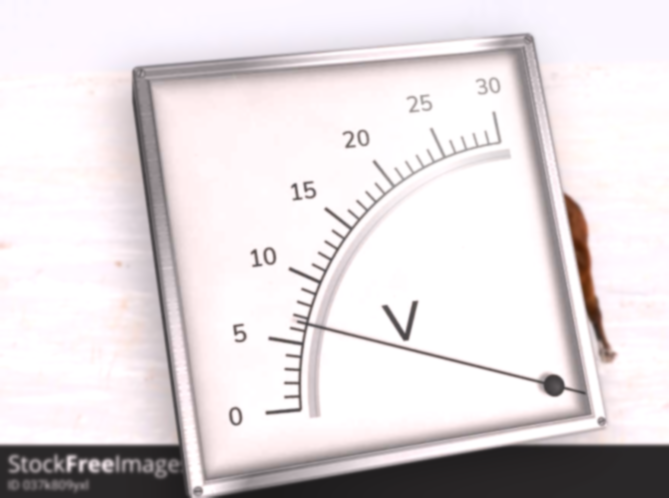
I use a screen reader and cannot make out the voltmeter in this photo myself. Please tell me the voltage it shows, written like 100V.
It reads 6.5V
